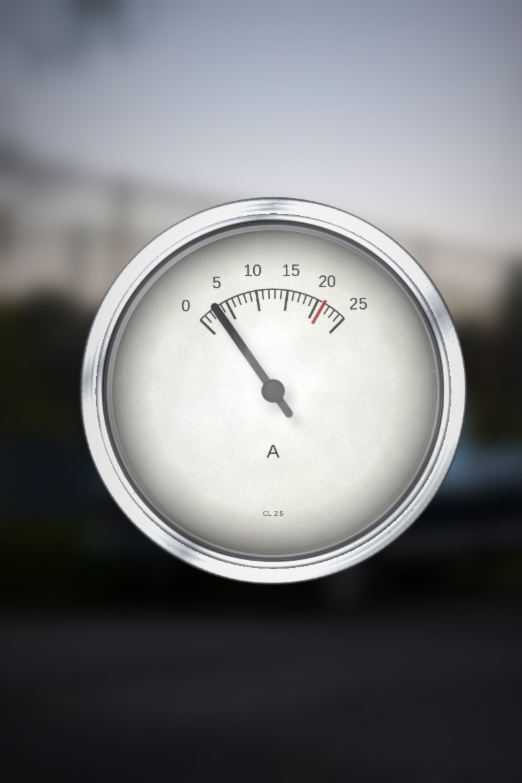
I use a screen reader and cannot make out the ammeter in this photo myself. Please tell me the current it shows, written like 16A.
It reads 3A
